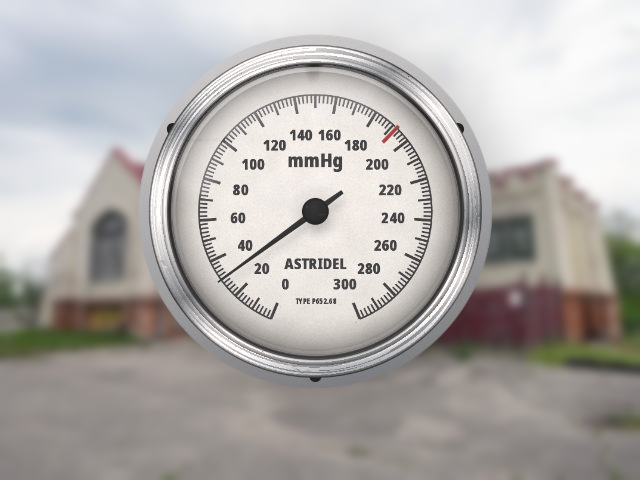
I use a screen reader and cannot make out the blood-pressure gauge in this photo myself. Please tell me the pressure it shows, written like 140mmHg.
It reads 30mmHg
